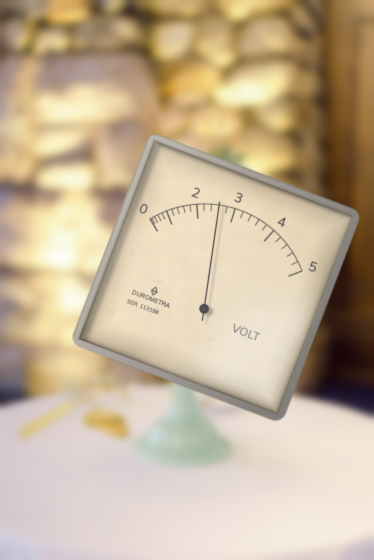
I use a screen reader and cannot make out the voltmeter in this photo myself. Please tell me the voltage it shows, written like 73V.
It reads 2.6V
